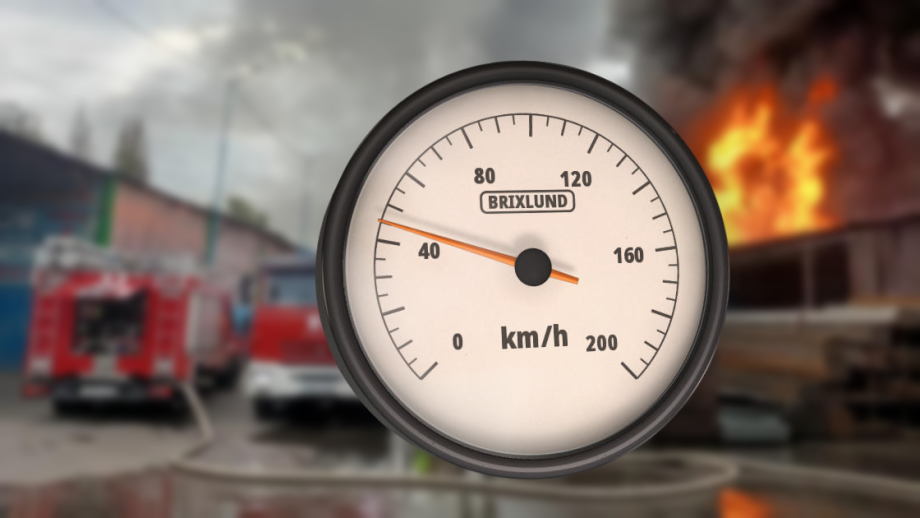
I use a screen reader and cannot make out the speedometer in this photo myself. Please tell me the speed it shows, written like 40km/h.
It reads 45km/h
